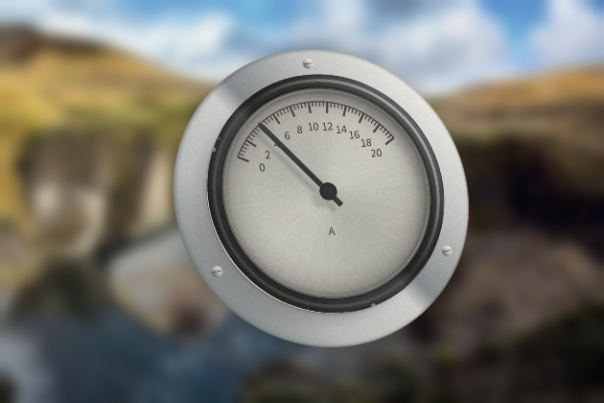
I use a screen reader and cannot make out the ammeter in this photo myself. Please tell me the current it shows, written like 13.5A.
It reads 4A
